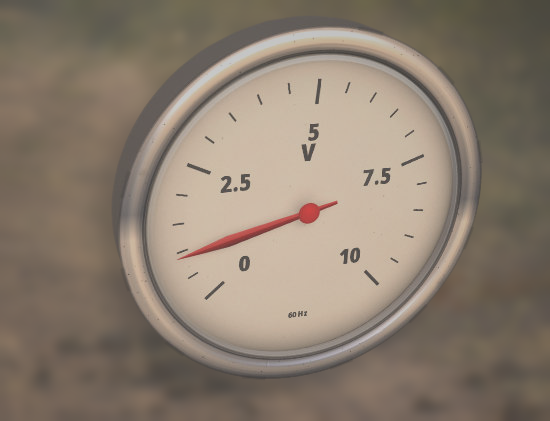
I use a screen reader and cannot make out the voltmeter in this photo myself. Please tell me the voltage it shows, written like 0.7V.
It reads 1V
